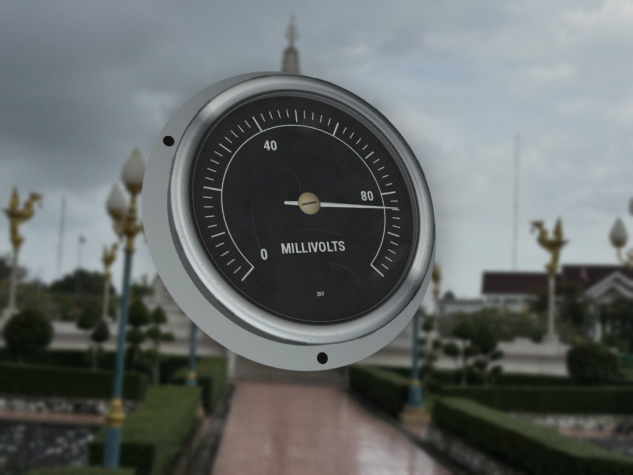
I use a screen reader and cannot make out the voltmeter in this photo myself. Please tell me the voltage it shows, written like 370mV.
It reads 84mV
